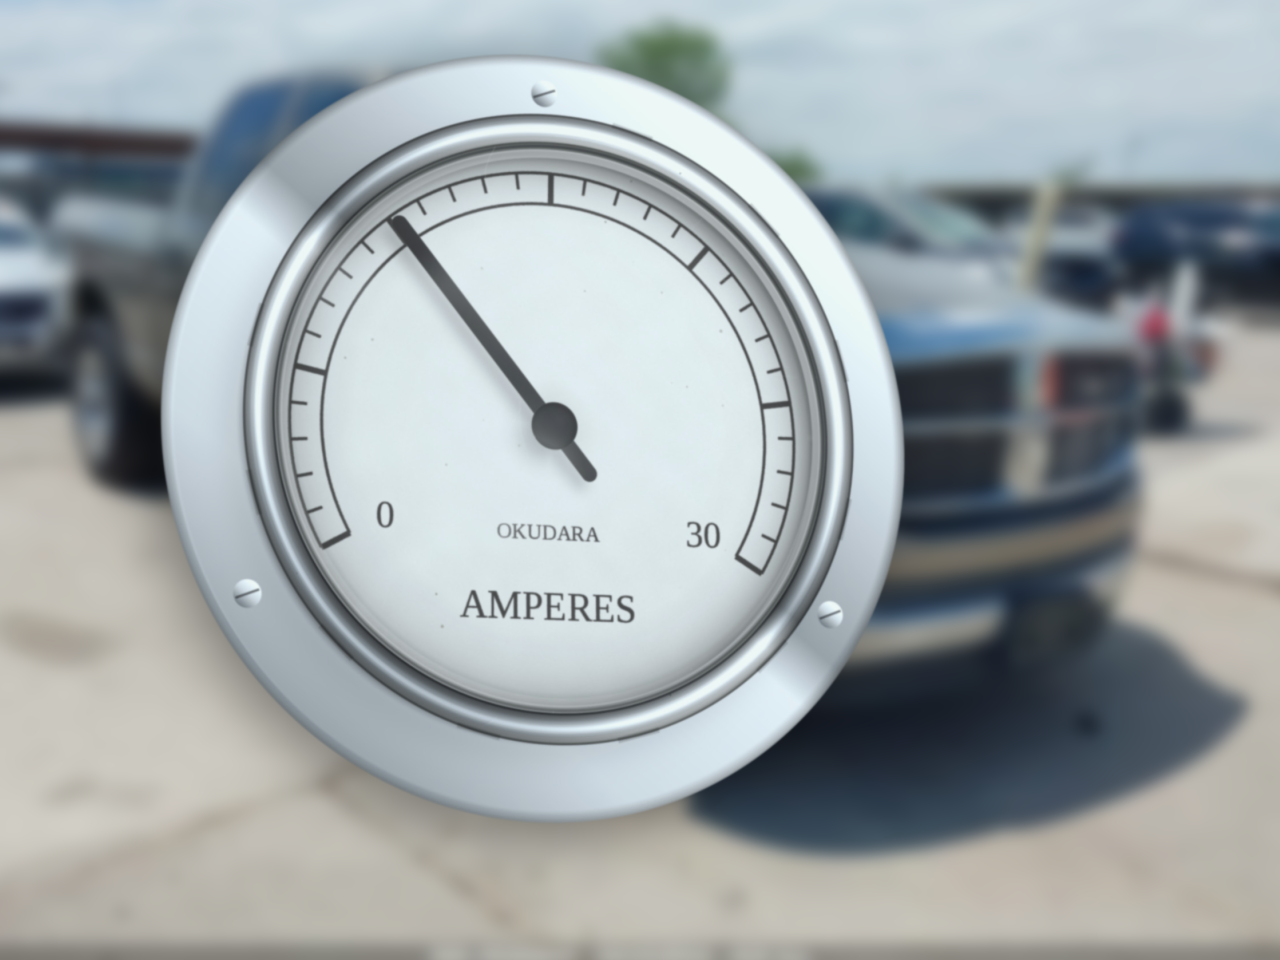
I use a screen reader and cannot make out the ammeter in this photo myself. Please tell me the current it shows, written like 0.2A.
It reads 10A
